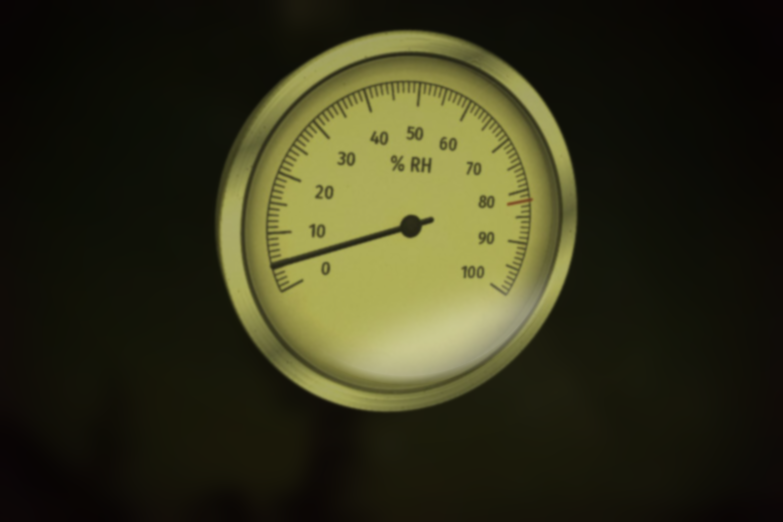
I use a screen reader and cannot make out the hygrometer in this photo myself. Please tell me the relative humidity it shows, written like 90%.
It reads 5%
